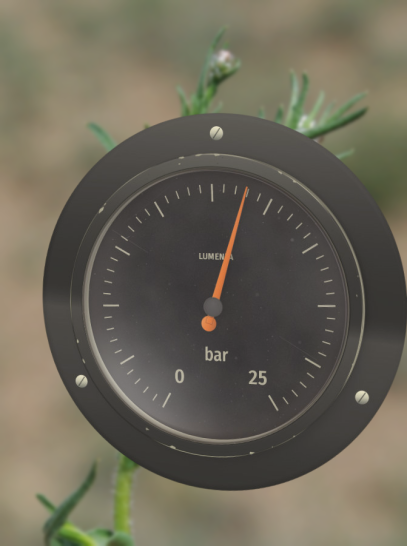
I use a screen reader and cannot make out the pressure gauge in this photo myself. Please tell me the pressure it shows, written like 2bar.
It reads 14bar
